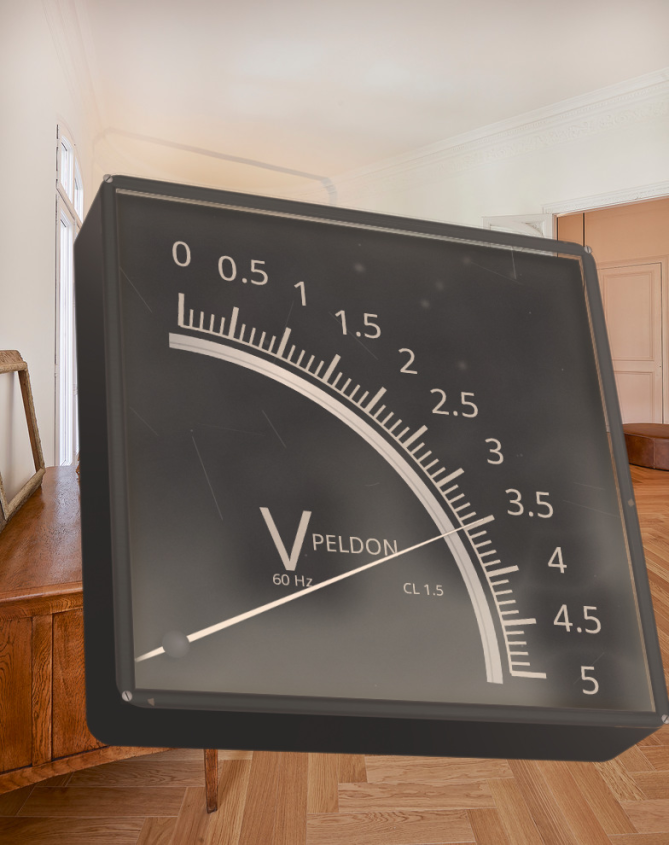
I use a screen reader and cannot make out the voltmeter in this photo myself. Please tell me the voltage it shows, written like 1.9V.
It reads 3.5V
